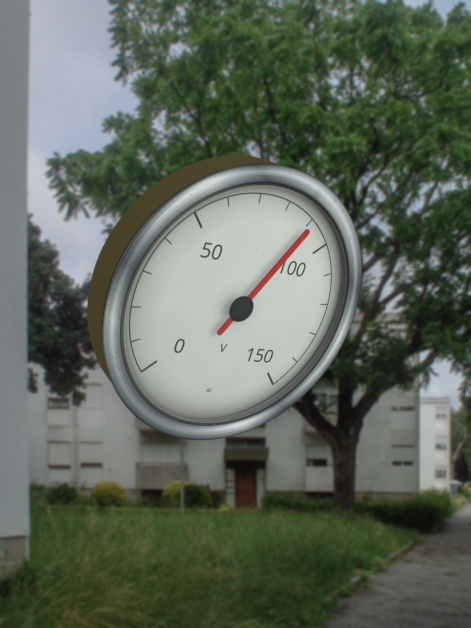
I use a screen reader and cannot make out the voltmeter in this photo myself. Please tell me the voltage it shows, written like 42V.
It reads 90V
